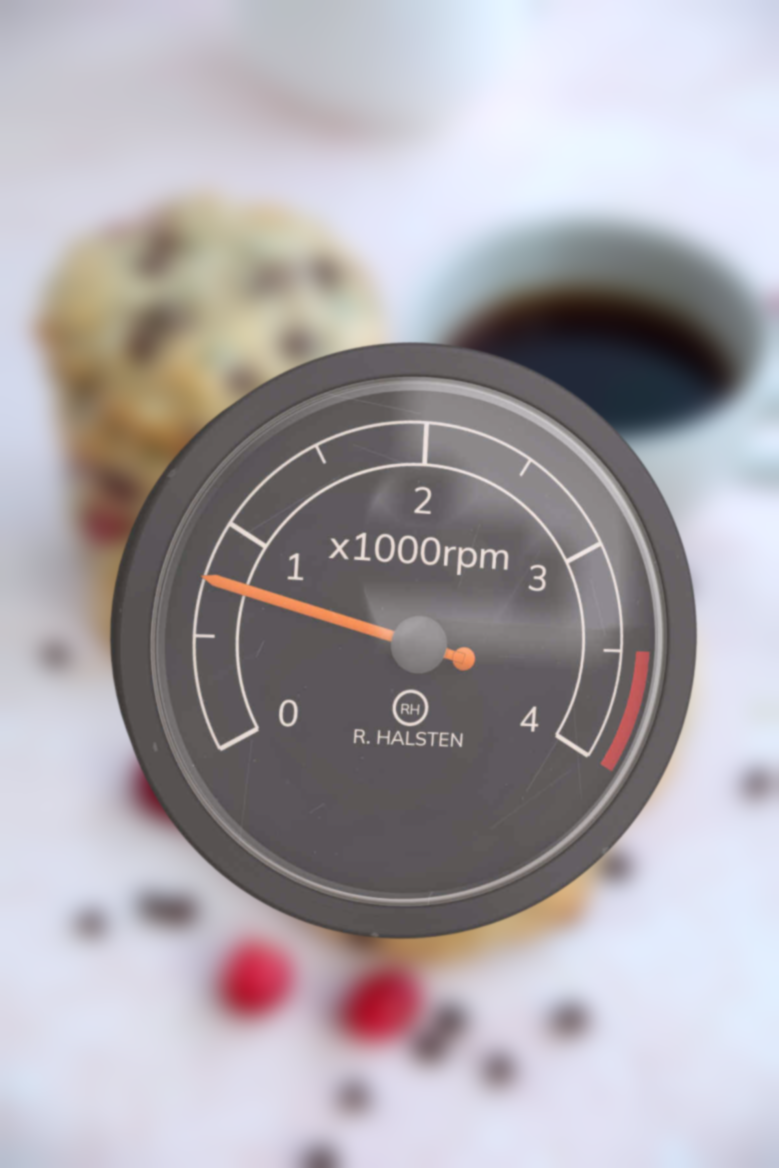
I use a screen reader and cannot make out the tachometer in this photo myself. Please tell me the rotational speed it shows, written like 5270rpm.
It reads 750rpm
